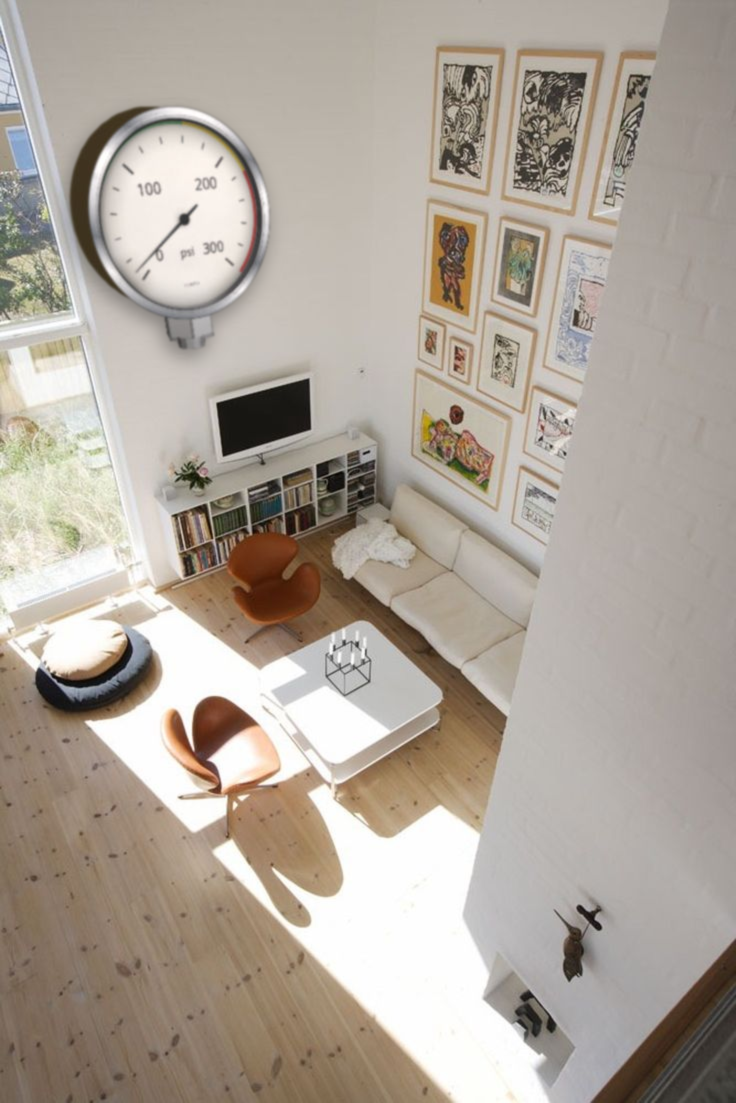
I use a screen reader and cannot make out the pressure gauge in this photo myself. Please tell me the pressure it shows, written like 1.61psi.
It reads 10psi
